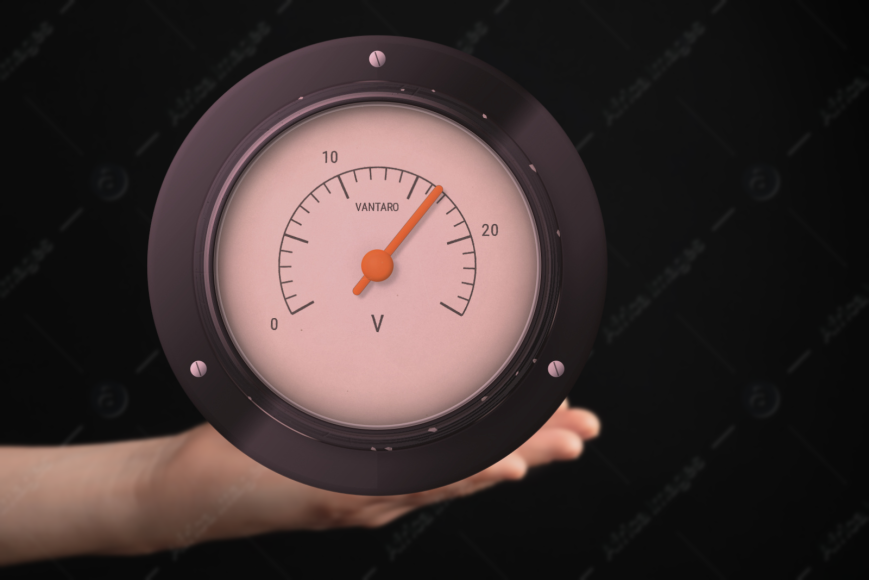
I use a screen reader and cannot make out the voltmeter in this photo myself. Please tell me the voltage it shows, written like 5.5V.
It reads 16.5V
